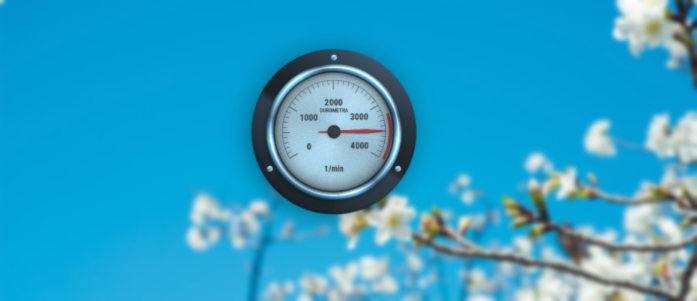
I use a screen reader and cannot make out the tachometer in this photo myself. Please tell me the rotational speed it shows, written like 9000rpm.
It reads 3500rpm
